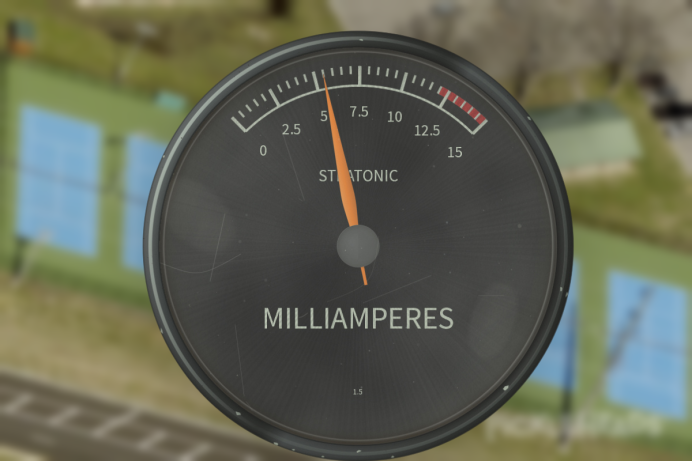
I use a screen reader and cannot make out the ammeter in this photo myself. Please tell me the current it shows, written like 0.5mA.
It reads 5.5mA
